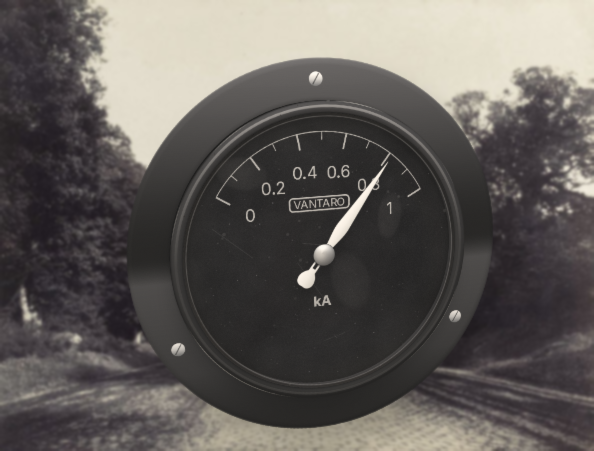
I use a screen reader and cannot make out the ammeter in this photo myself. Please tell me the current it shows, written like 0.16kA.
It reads 0.8kA
